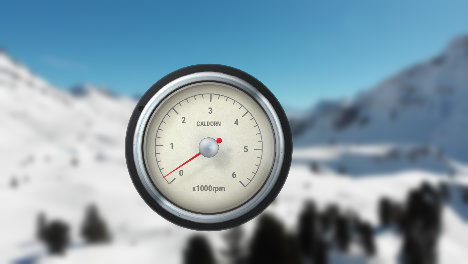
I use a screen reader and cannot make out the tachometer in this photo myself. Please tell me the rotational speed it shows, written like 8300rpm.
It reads 200rpm
